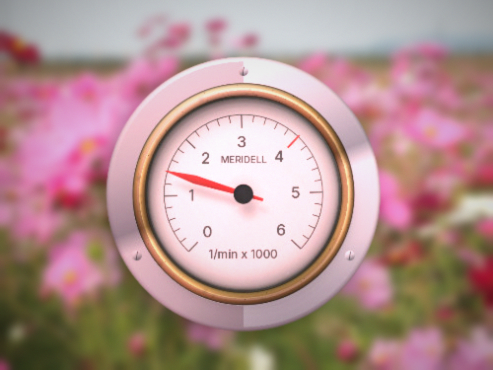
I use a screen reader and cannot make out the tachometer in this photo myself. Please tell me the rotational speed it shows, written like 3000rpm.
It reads 1400rpm
